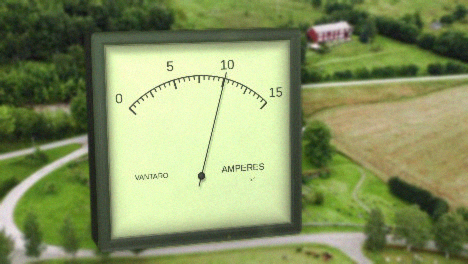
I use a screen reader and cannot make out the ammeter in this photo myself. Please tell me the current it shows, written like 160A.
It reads 10A
